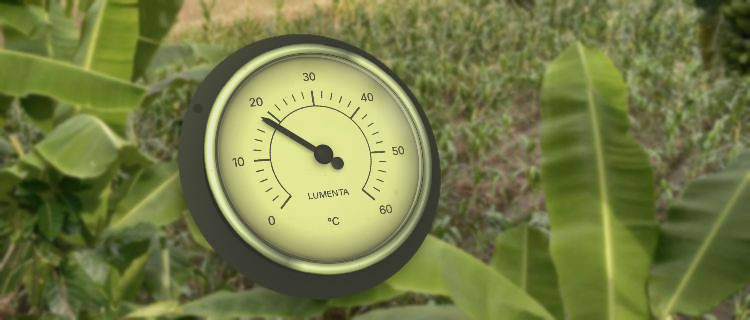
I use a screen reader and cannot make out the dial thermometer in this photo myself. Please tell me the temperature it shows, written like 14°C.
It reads 18°C
